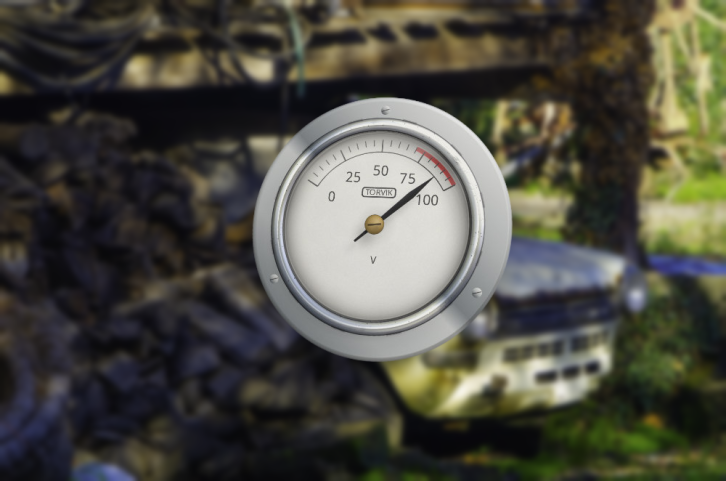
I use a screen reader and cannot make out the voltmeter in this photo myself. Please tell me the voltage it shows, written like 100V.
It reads 90V
